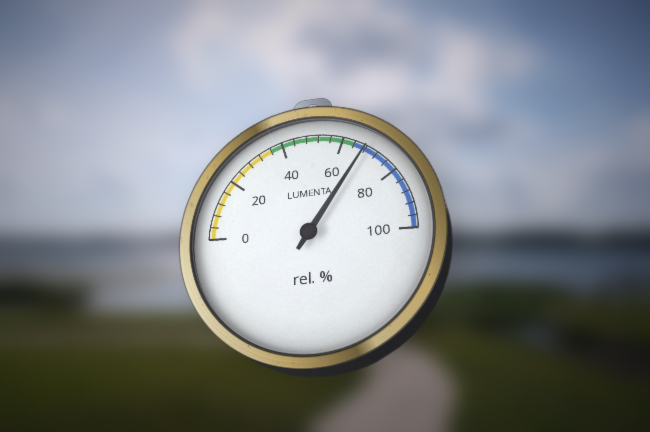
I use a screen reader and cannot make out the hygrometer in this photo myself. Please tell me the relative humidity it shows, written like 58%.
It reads 68%
